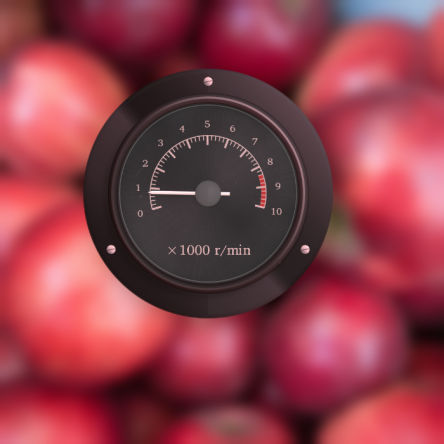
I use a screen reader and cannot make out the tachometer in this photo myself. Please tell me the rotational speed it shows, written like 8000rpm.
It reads 800rpm
